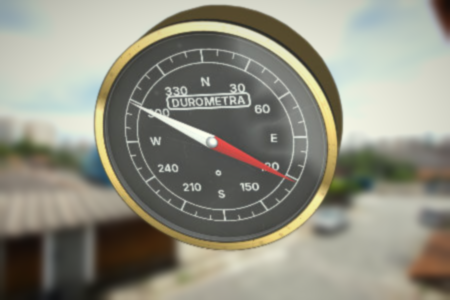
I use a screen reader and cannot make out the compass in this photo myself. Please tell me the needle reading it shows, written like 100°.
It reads 120°
